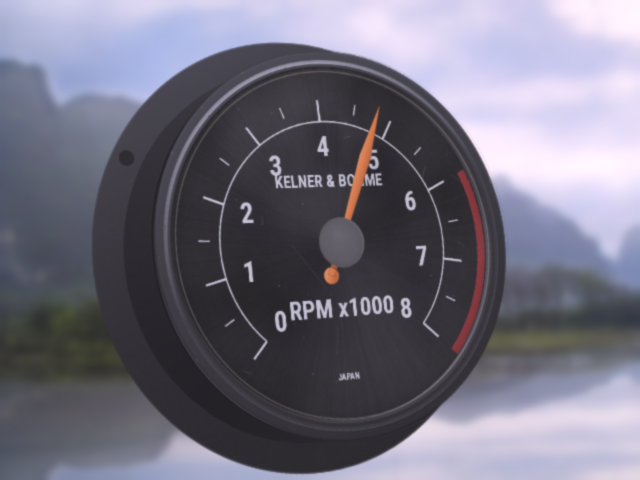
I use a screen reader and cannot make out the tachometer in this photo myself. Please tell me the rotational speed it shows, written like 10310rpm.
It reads 4750rpm
